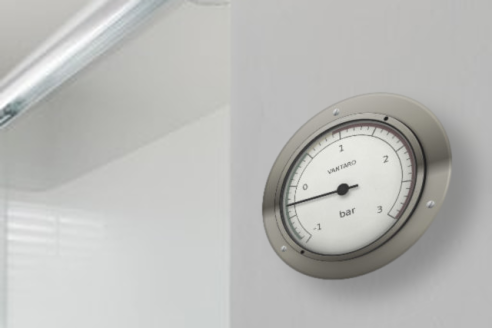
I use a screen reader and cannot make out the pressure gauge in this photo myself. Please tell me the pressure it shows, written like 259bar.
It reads -0.3bar
